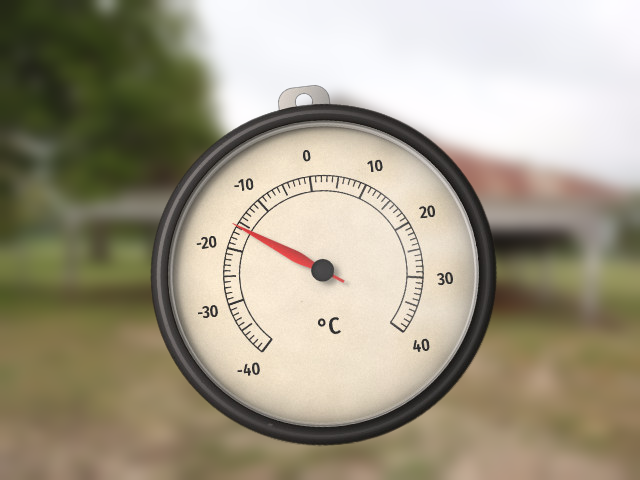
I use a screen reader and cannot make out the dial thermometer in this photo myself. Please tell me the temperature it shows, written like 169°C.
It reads -16°C
